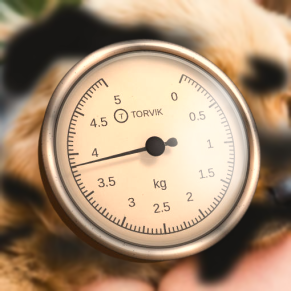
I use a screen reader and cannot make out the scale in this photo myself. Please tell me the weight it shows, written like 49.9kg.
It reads 3.85kg
